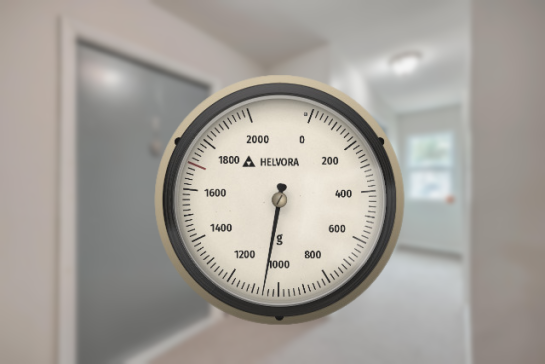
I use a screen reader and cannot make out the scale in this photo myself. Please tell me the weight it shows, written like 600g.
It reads 1060g
